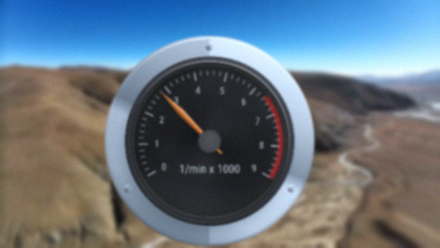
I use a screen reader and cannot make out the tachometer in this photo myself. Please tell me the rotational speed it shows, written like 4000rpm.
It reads 2800rpm
